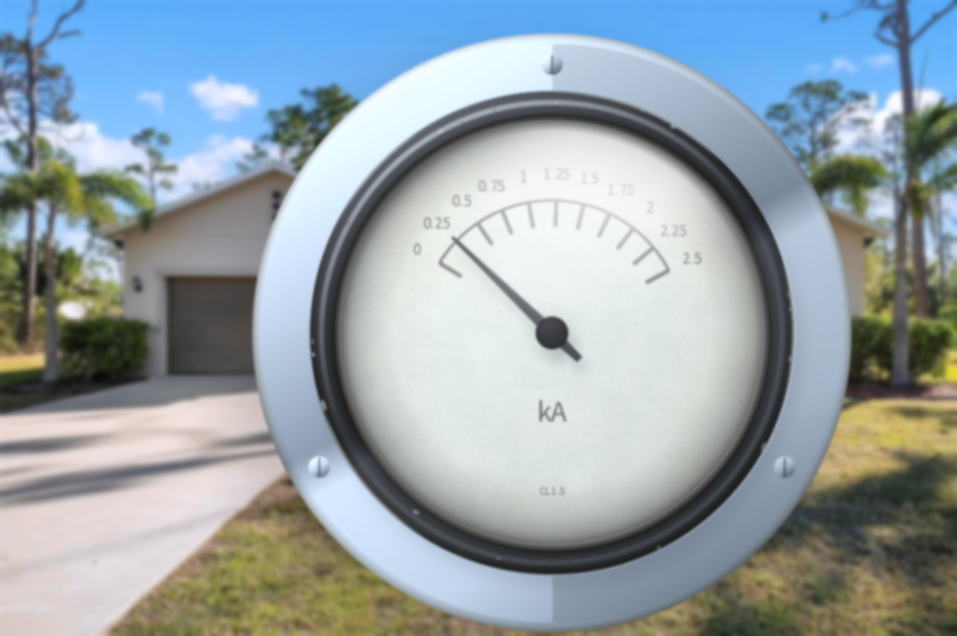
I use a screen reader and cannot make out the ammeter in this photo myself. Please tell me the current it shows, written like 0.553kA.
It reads 0.25kA
